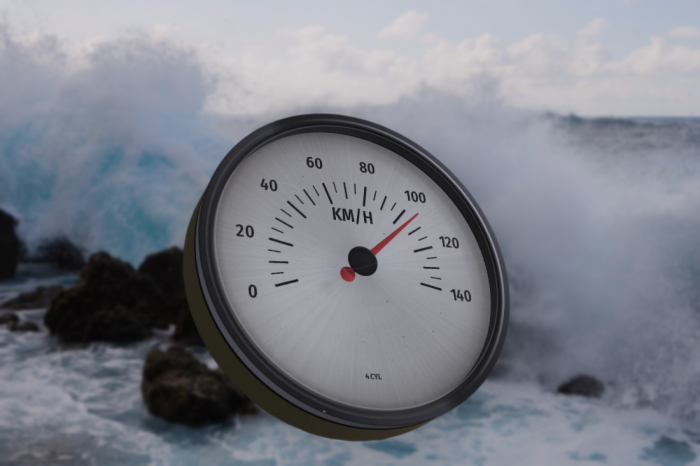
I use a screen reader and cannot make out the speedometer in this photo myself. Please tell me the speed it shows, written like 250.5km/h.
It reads 105km/h
